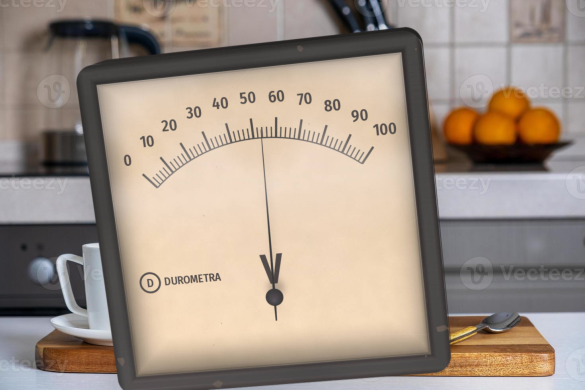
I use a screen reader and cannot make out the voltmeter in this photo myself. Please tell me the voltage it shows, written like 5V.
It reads 54V
